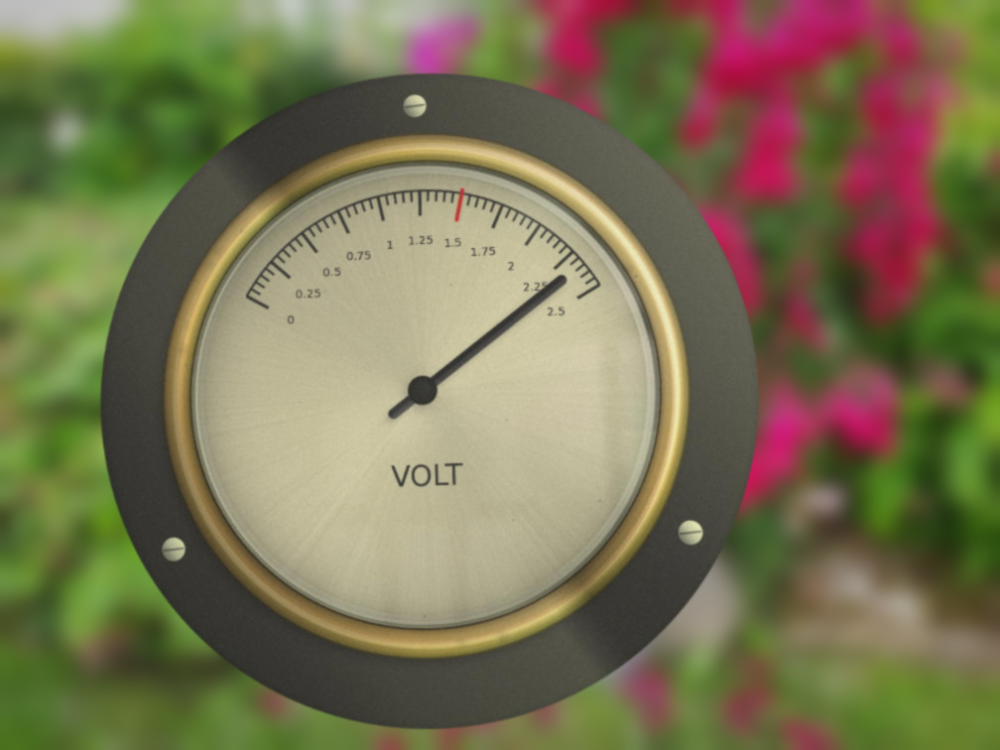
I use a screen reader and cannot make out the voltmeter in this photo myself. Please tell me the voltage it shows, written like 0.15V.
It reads 2.35V
